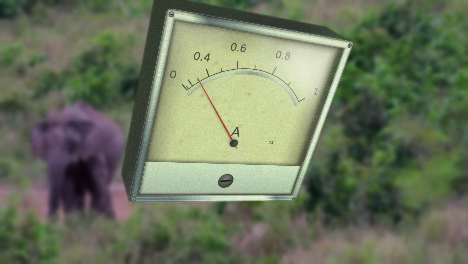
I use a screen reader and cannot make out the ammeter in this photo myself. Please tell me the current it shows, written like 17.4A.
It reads 0.3A
